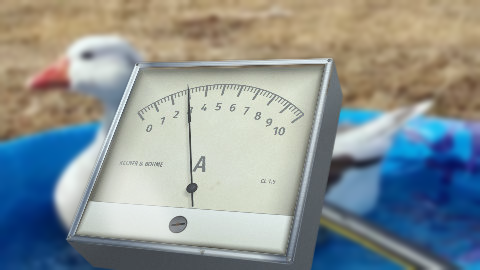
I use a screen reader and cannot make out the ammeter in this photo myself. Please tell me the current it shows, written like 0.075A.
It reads 3A
